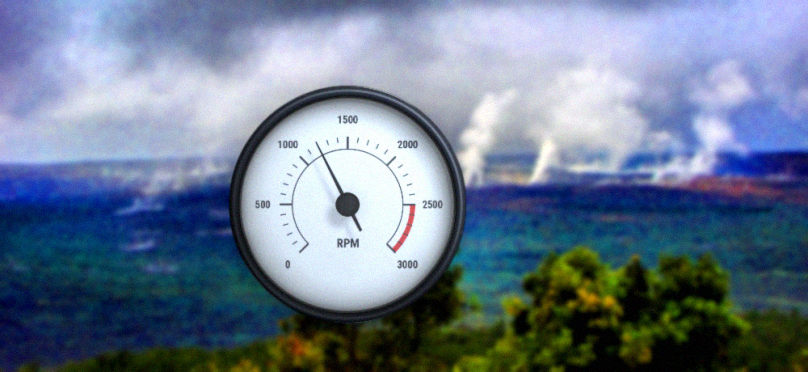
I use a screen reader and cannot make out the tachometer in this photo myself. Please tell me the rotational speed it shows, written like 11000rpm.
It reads 1200rpm
